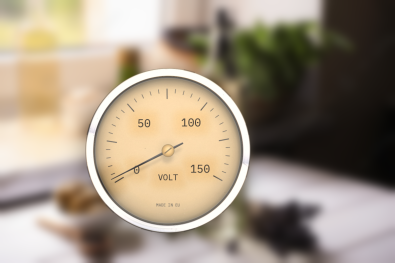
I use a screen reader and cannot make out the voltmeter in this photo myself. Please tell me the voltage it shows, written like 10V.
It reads 2.5V
